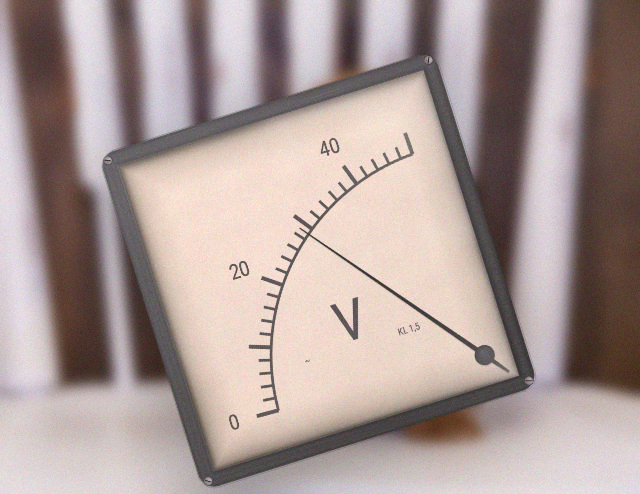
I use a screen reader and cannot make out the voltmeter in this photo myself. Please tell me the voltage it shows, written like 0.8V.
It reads 29V
